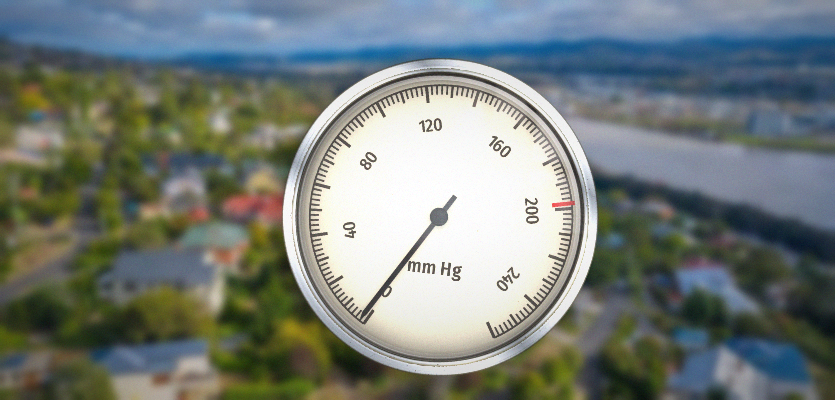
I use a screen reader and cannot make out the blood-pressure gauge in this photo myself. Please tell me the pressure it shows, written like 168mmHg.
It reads 2mmHg
